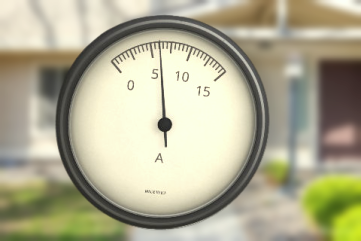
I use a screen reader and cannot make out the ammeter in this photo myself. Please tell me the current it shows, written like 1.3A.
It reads 6A
